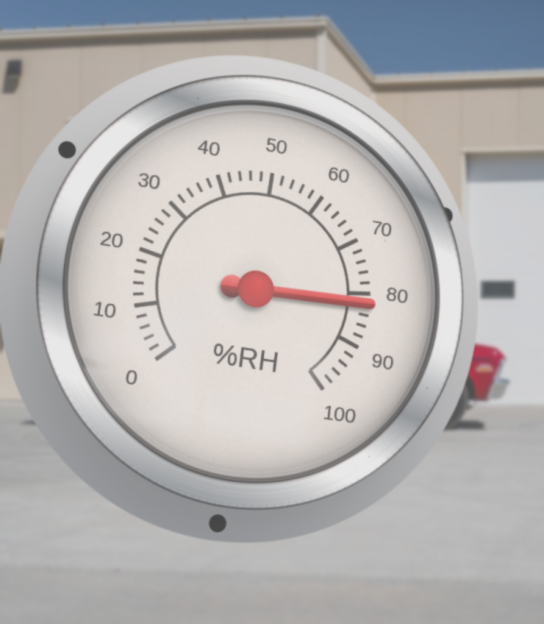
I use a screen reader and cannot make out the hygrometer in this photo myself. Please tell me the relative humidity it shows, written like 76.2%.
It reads 82%
